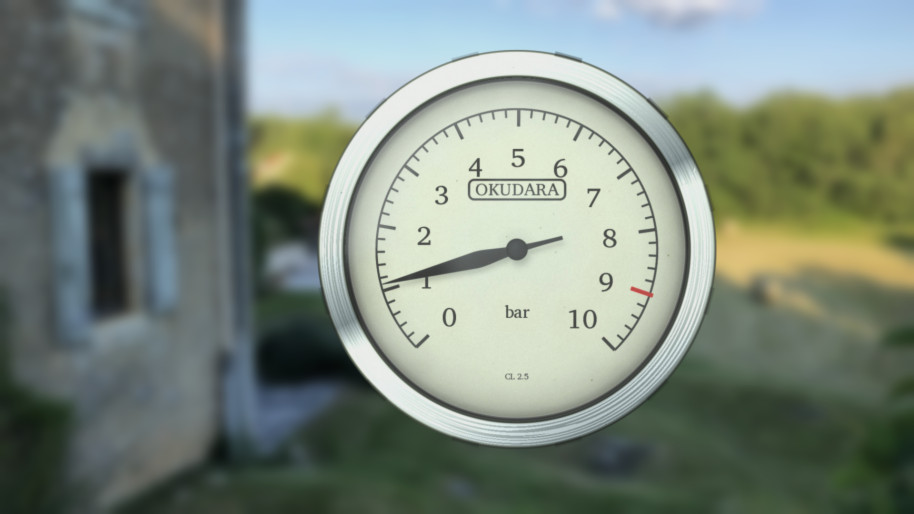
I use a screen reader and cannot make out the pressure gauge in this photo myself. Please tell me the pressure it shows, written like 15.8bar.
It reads 1.1bar
